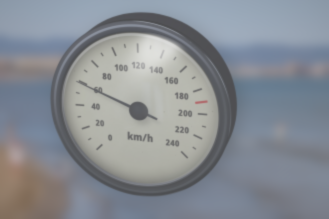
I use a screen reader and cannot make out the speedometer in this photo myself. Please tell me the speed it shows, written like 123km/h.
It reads 60km/h
